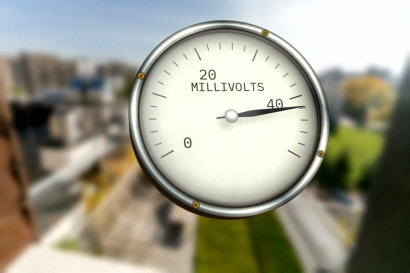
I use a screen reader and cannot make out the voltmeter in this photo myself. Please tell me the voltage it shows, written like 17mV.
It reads 42mV
